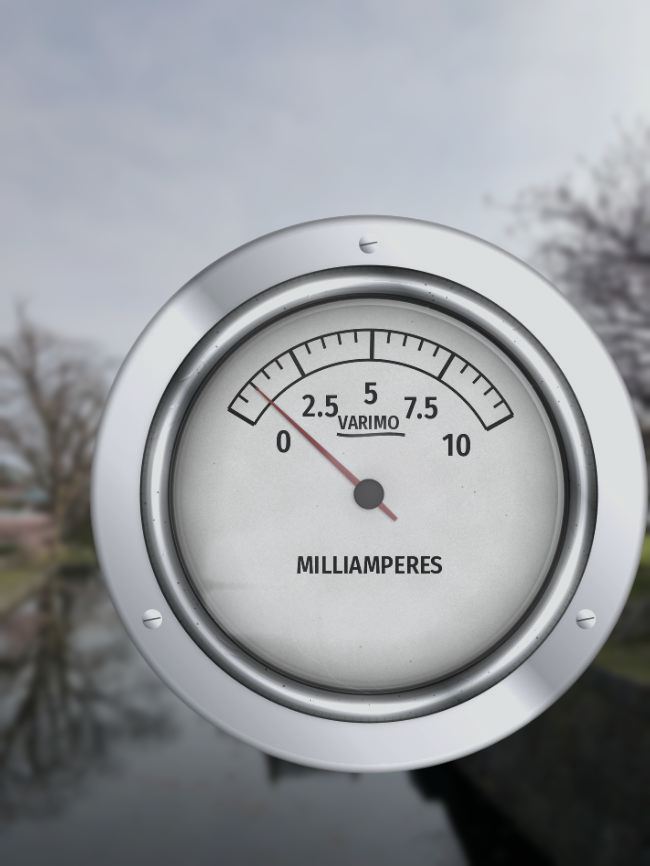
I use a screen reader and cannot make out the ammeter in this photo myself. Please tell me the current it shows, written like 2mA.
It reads 1mA
